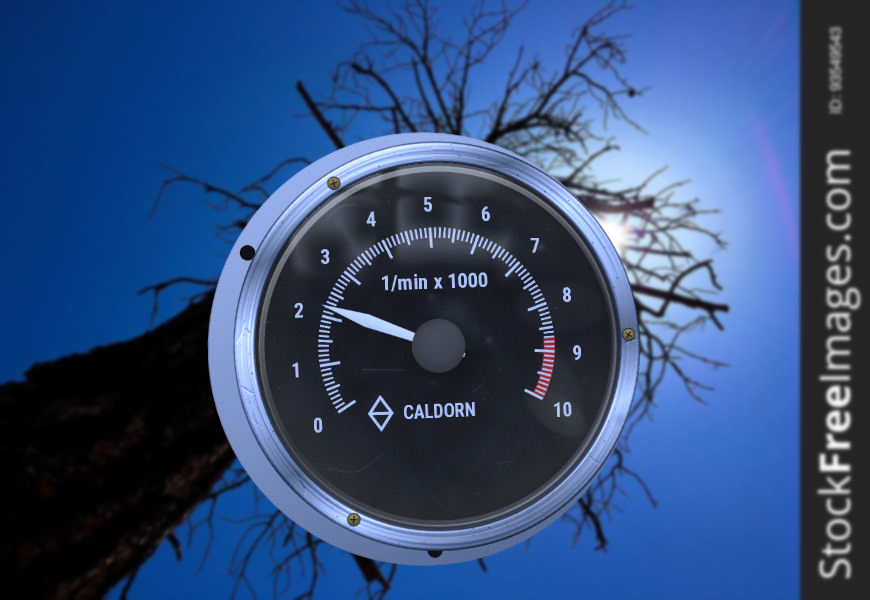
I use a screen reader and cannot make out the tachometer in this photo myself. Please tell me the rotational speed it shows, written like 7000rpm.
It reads 2200rpm
